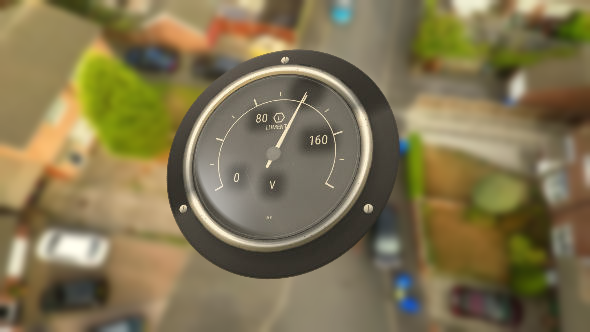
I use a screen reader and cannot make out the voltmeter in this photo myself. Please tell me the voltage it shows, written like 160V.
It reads 120V
